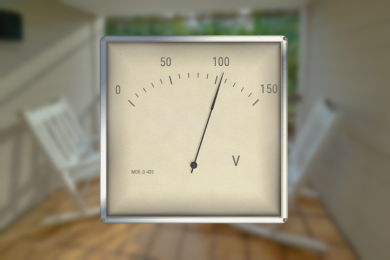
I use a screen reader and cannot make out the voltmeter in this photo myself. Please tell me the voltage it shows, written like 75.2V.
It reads 105V
